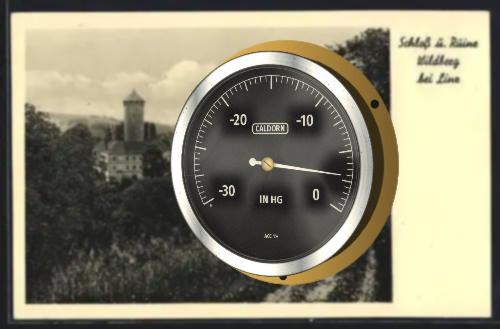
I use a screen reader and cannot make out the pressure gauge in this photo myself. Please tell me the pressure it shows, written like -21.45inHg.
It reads -3inHg
